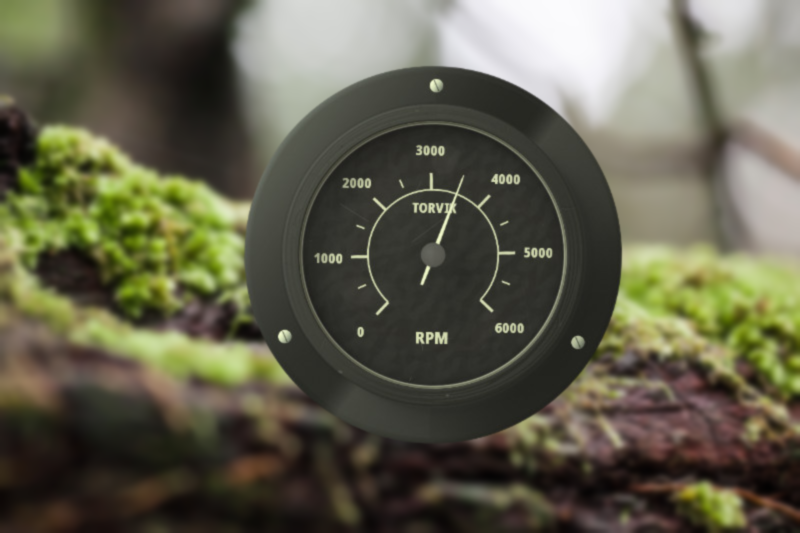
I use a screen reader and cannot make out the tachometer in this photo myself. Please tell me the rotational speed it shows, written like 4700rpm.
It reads 3500rpm
